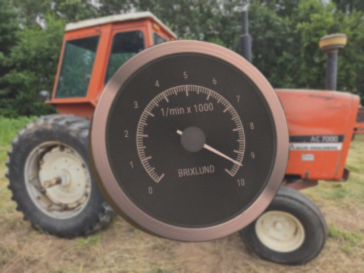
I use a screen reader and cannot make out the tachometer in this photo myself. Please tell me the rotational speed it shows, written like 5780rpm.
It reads 9500rpm
